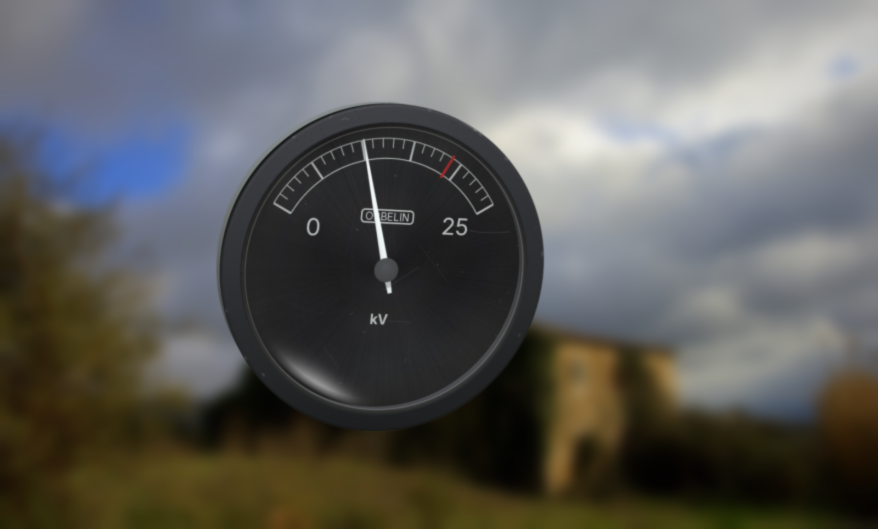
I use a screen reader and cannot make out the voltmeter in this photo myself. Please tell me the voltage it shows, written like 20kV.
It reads 10kV
